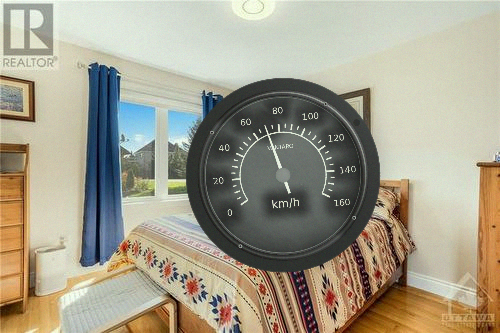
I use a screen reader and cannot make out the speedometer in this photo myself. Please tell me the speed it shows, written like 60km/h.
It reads 70km/h
